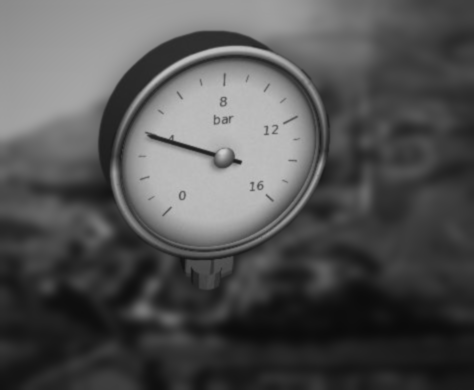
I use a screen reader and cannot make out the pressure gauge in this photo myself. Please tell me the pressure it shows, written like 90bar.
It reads 4bar
